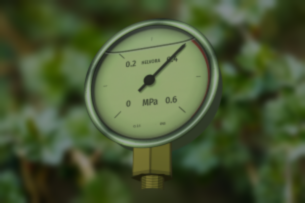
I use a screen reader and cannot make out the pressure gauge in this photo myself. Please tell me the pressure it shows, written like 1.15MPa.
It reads 0.4MPa
